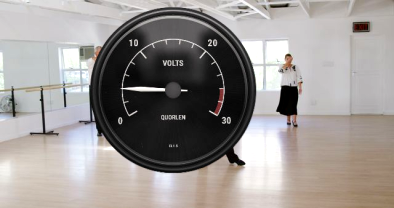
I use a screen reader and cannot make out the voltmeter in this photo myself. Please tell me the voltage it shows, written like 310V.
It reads 4V
